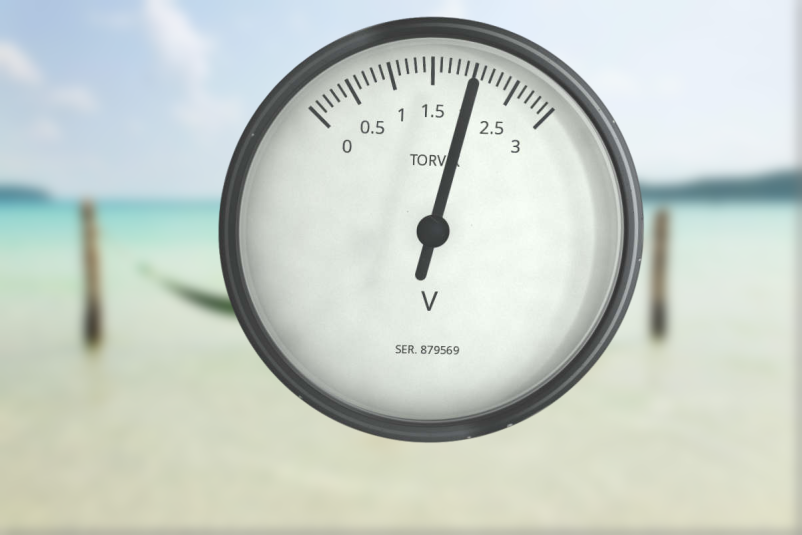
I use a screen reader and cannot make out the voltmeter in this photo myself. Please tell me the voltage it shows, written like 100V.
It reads 2V
